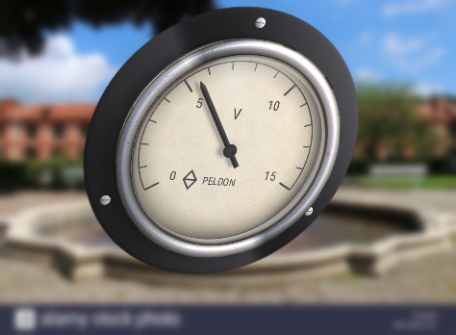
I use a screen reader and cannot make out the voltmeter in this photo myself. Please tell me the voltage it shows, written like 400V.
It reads 5.5V
